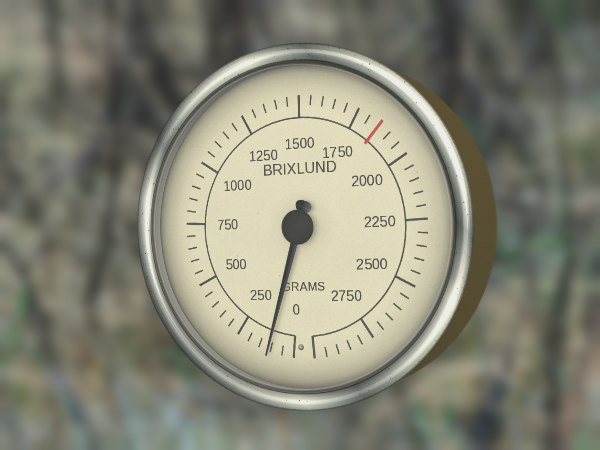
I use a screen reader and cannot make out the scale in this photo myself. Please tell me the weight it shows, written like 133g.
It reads 100g
